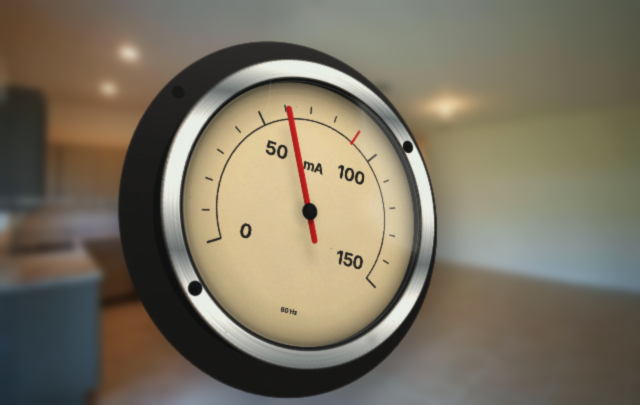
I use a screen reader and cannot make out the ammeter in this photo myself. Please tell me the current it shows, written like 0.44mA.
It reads 60mA
